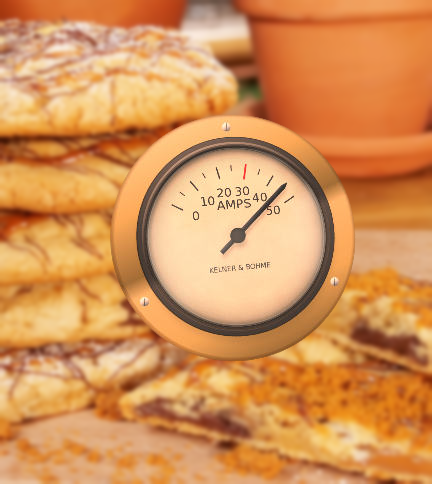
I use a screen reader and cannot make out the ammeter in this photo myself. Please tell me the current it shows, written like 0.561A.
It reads 45A
